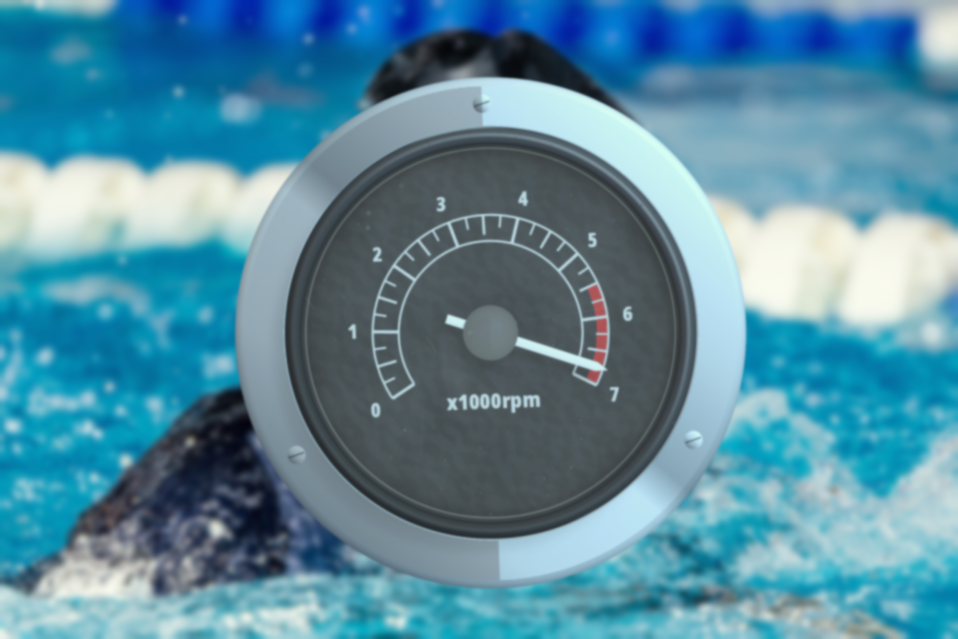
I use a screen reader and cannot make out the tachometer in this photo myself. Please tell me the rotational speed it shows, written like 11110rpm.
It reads 6750rpm
